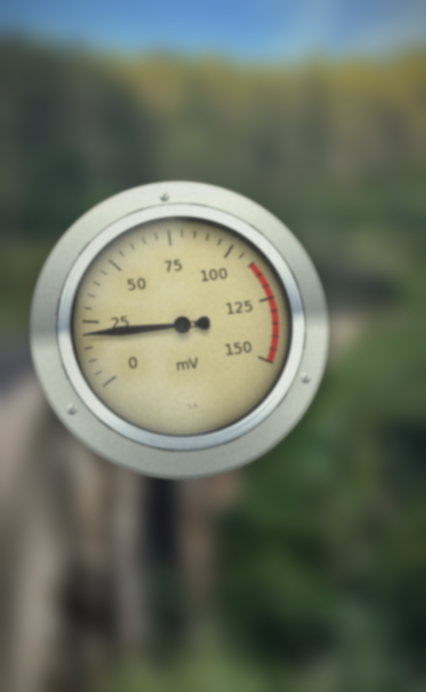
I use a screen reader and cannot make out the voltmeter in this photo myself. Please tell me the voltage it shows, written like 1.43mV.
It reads 20mV
